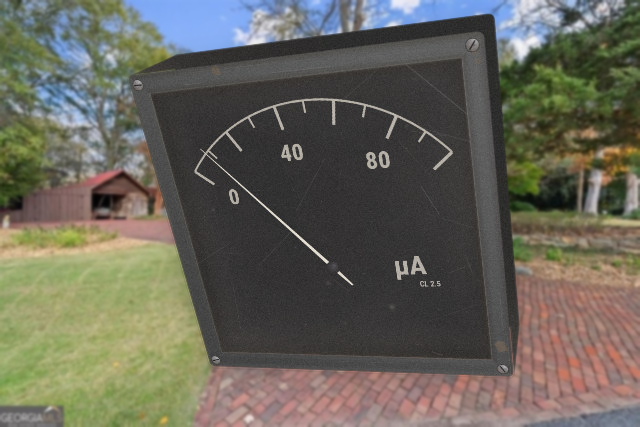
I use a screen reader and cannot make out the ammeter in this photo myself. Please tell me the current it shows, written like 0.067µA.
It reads 10µA
